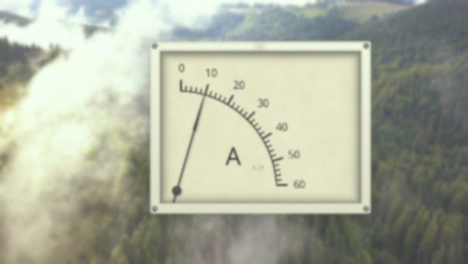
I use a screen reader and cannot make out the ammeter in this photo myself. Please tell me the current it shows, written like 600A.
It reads 10A
